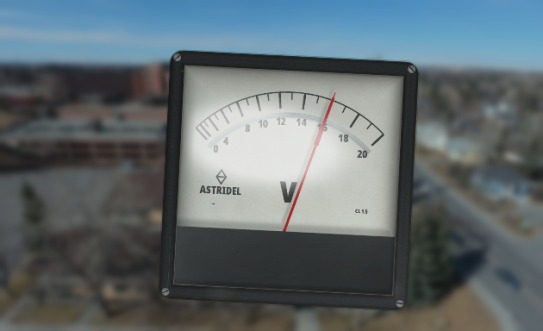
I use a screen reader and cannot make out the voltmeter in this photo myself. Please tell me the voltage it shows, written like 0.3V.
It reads 16V
